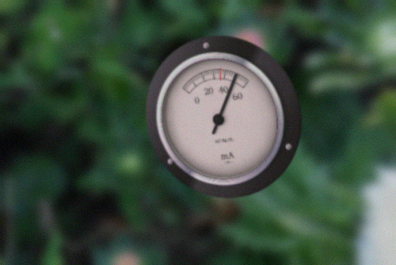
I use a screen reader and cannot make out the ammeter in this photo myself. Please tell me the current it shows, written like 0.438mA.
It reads 50mA
